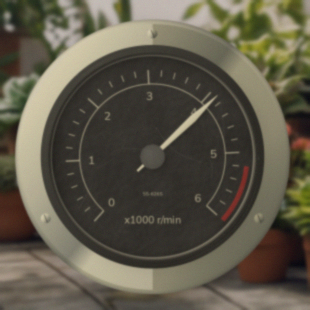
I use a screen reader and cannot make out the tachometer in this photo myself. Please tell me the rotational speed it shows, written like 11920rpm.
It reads 4100rpm
